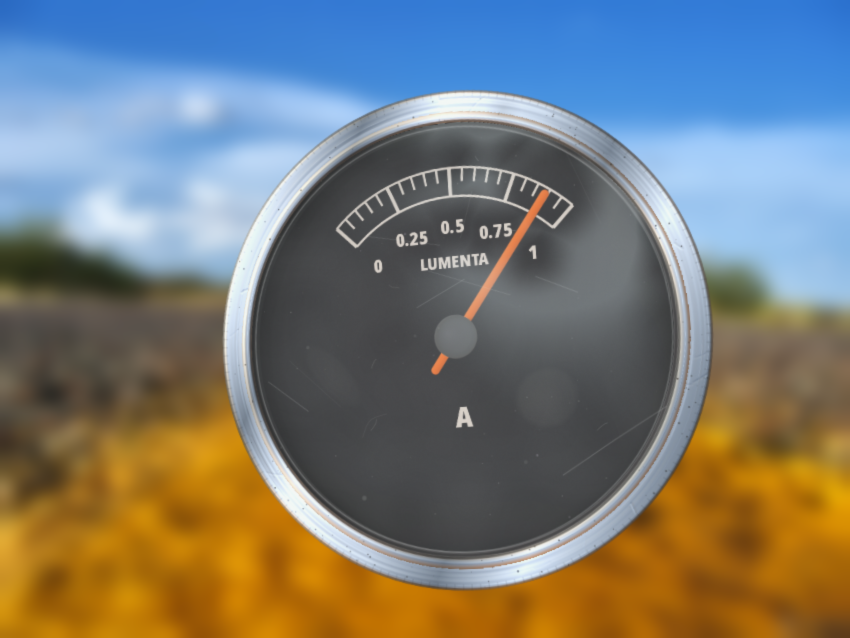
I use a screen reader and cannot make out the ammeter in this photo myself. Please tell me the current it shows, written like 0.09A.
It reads 0.9A
